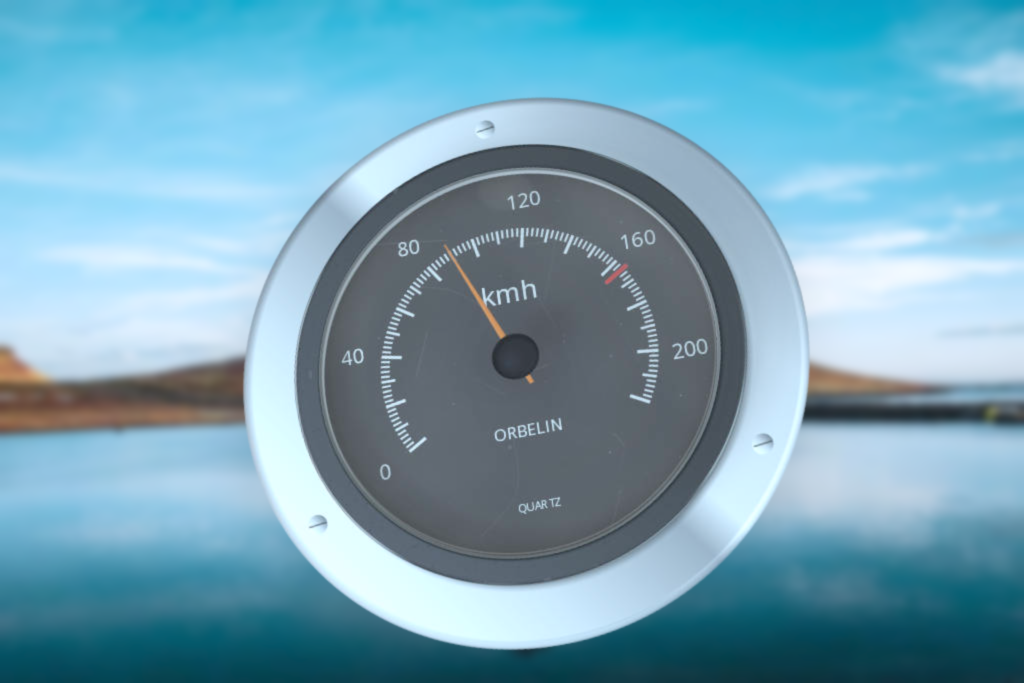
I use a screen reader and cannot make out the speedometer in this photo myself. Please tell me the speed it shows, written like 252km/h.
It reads 90km/h
